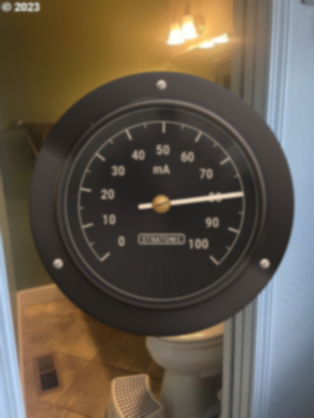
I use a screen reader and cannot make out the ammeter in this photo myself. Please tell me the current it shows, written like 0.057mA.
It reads 80mA
